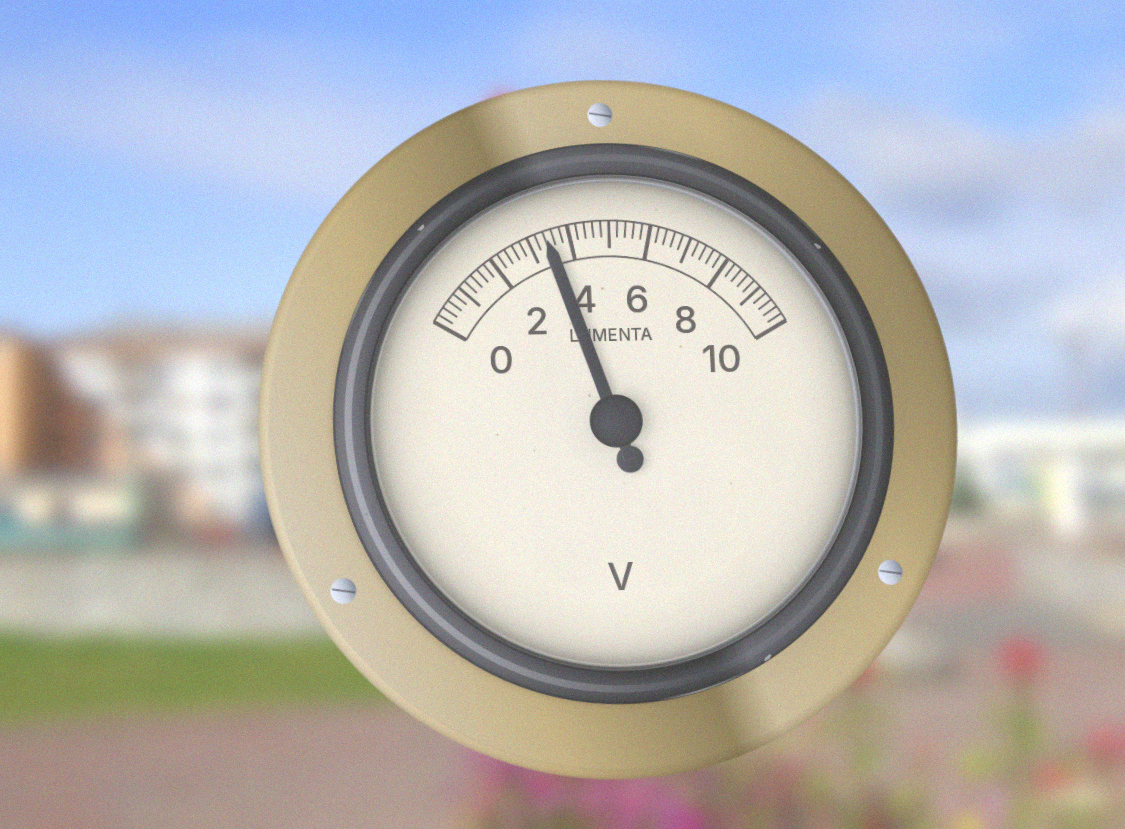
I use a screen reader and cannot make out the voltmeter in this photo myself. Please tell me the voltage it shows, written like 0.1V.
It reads 3.4V
